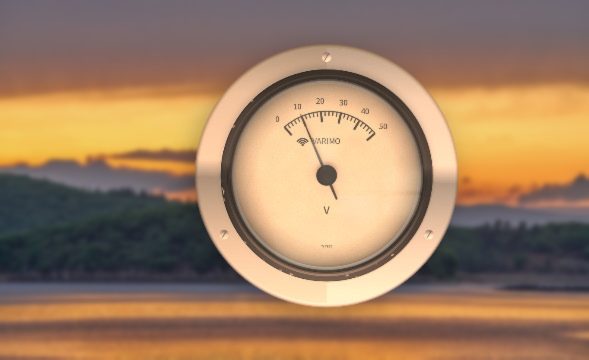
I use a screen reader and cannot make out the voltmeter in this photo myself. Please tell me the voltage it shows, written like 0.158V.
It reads 10V
